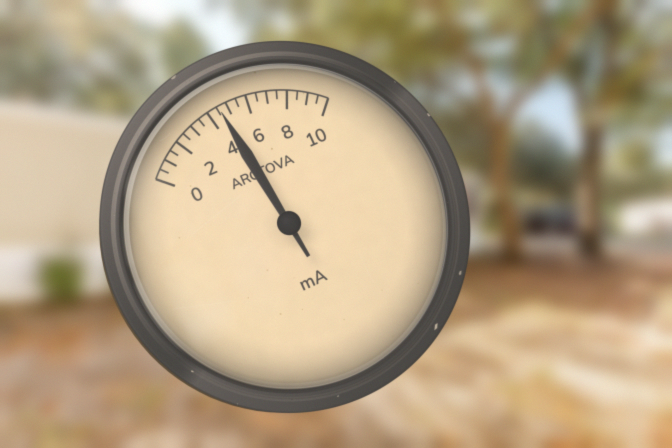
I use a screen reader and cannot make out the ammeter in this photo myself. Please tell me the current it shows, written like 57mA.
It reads 4.5mA
